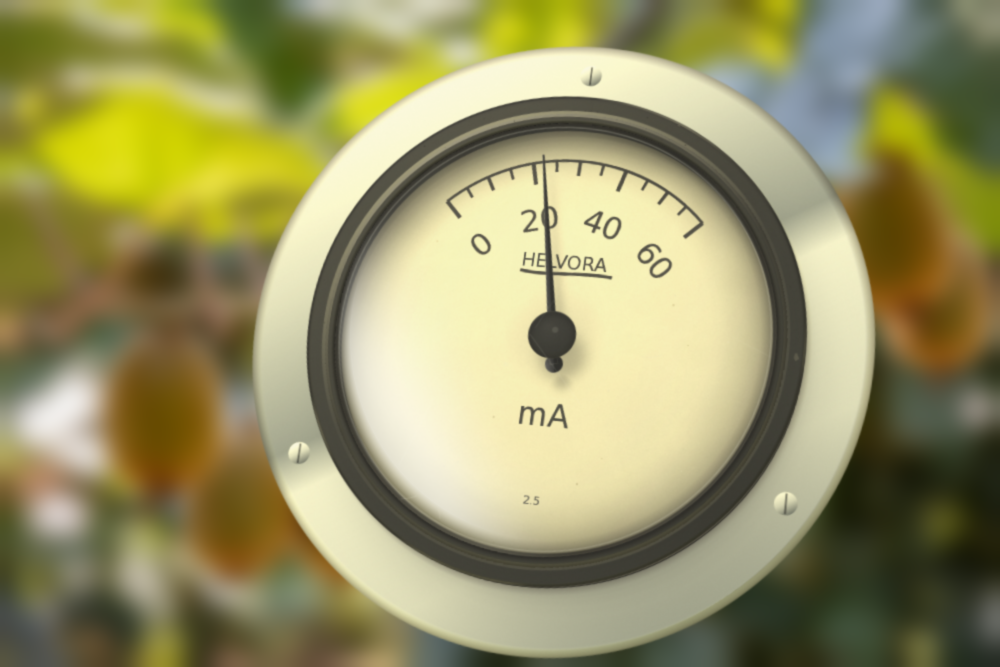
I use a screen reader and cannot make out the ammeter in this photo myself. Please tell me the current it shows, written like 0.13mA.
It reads 22.5mA
